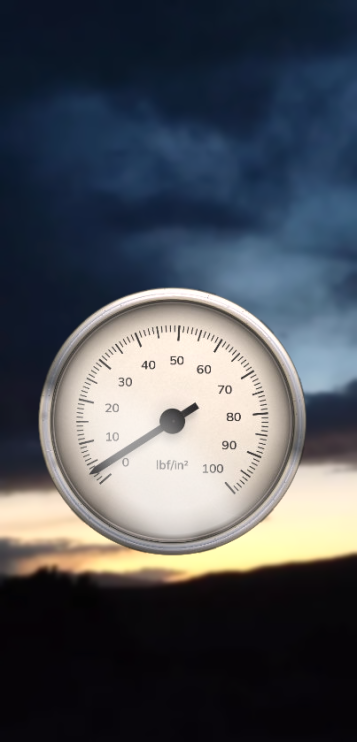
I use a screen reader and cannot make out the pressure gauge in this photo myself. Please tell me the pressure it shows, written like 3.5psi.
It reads 3psi
